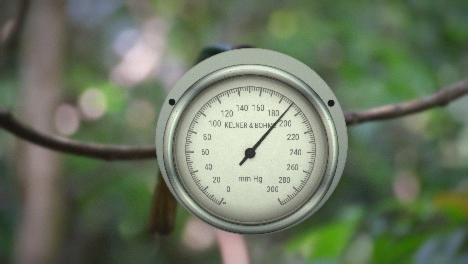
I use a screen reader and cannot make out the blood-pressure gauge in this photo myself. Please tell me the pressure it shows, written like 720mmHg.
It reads 190mmHg
